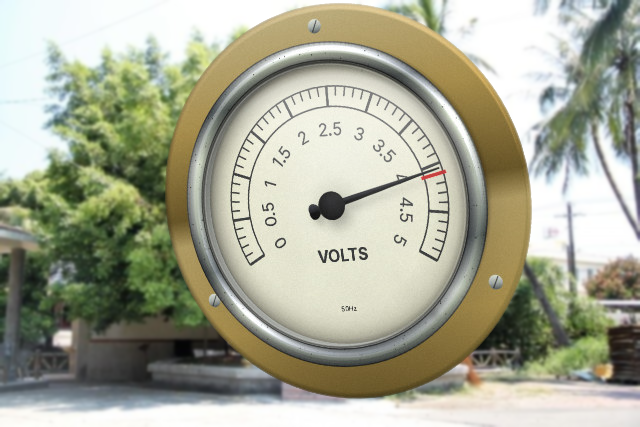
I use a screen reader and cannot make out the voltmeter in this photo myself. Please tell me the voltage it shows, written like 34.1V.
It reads 4.05V
